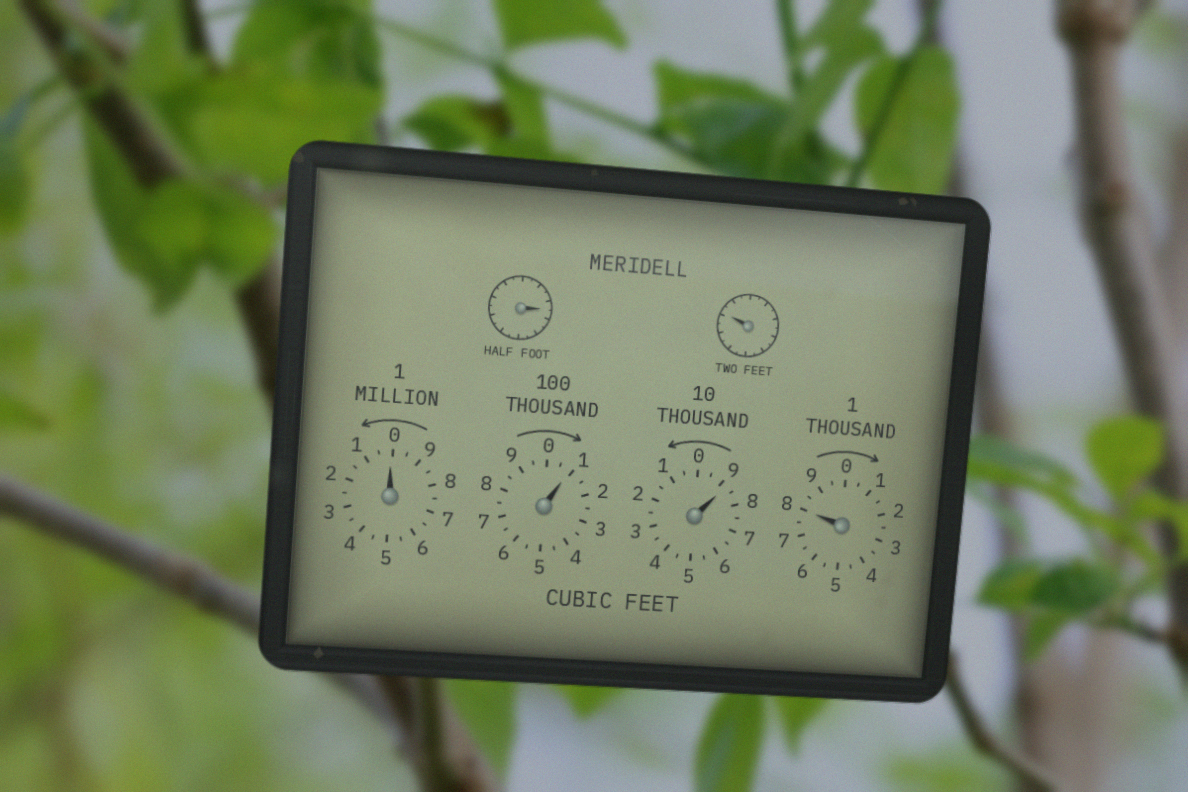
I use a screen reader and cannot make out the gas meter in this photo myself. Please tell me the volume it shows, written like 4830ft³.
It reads 8800ft³
